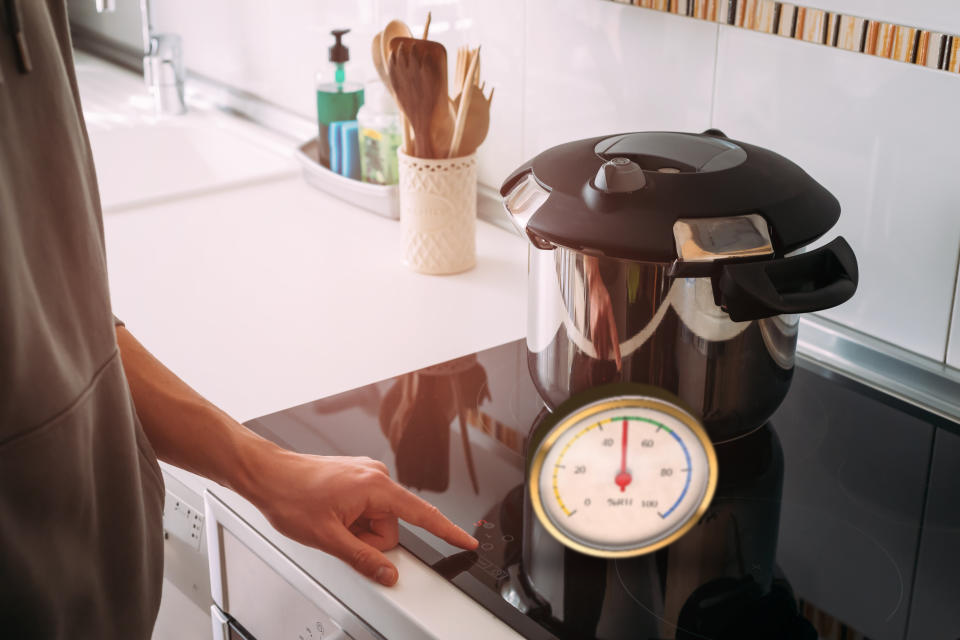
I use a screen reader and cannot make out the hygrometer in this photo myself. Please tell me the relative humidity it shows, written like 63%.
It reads 48%
